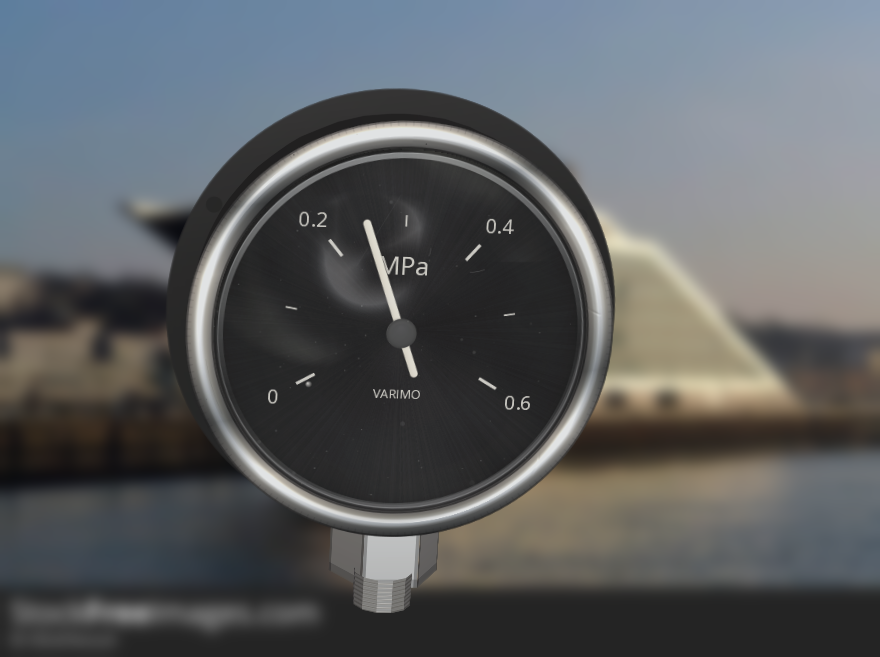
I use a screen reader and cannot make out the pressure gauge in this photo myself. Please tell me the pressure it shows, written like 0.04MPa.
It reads 0.25MPa
